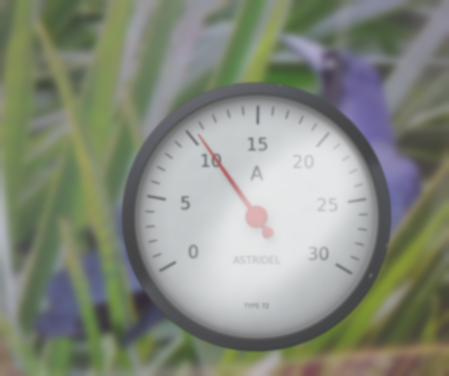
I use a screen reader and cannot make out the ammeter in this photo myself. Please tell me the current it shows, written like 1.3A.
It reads 10.5A
